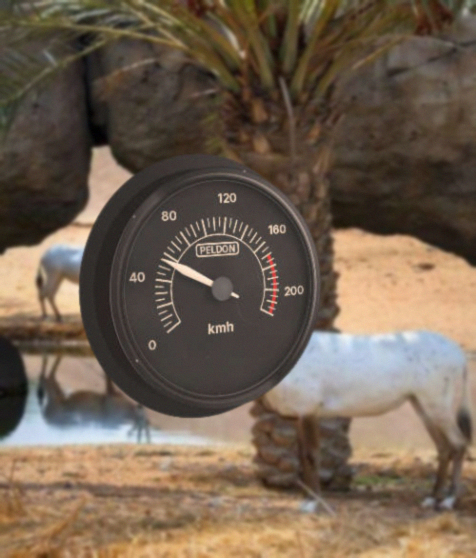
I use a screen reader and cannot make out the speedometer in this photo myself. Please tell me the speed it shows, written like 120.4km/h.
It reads 55km/h
